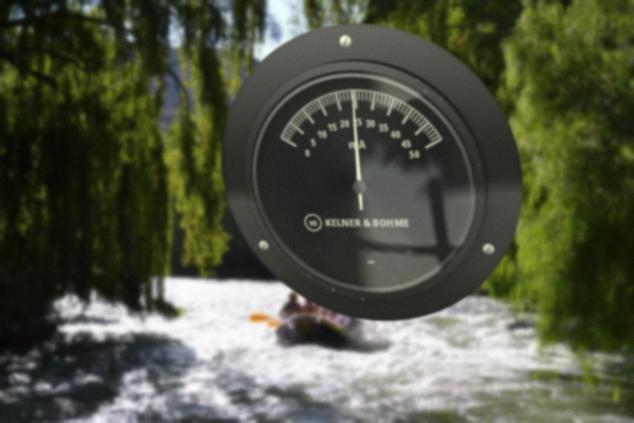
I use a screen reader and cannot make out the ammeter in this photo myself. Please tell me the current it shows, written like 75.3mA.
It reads 25mA
